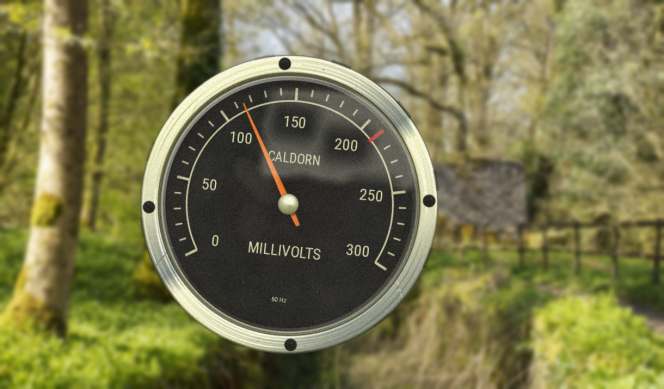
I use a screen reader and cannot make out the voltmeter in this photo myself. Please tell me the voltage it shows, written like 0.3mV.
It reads 115mV
